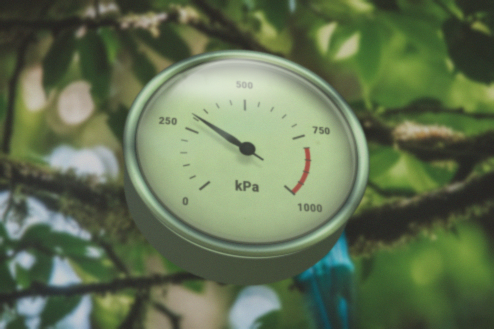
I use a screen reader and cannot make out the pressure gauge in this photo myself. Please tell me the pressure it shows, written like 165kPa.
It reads 300kPa
